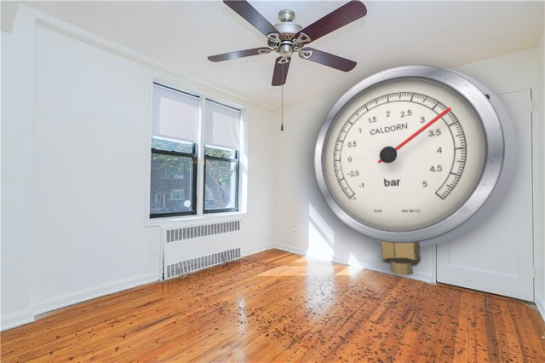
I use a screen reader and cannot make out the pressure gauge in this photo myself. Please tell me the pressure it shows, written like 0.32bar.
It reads 3.25bar
